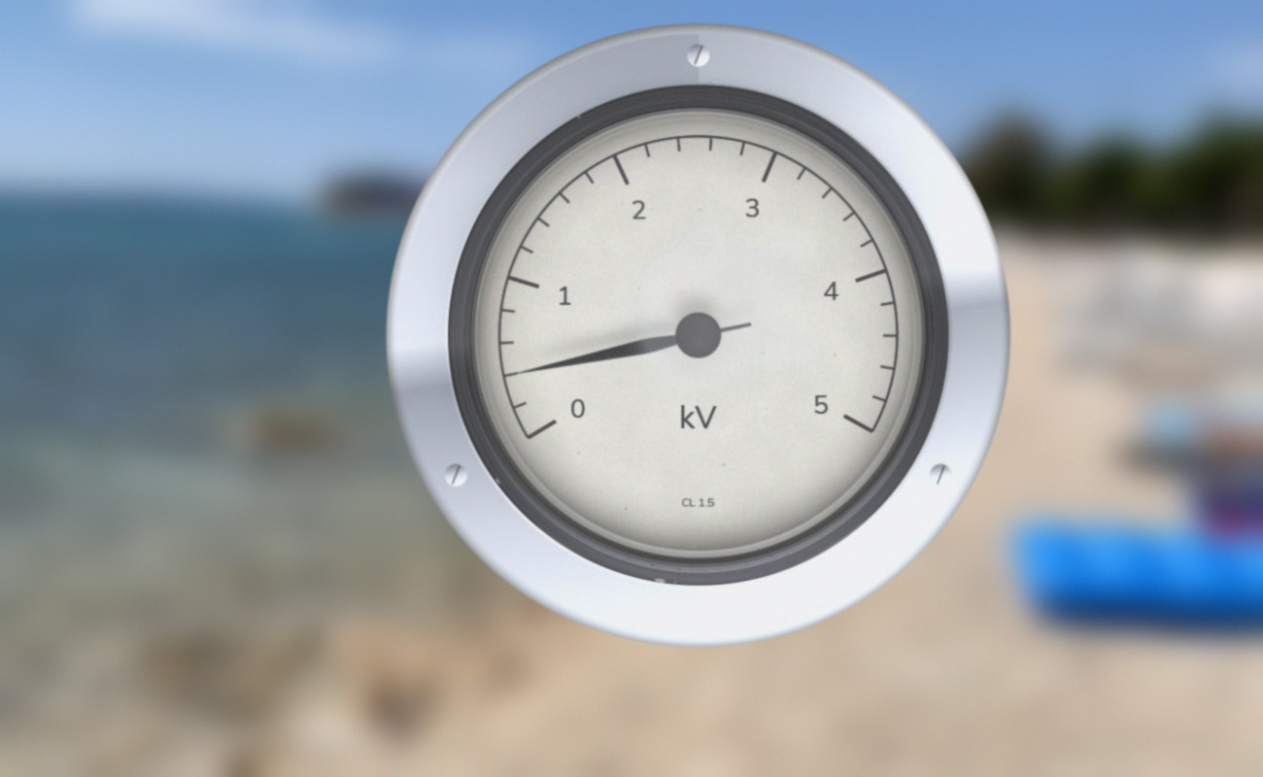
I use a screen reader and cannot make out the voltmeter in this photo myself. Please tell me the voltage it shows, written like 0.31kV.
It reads 0.4kV
